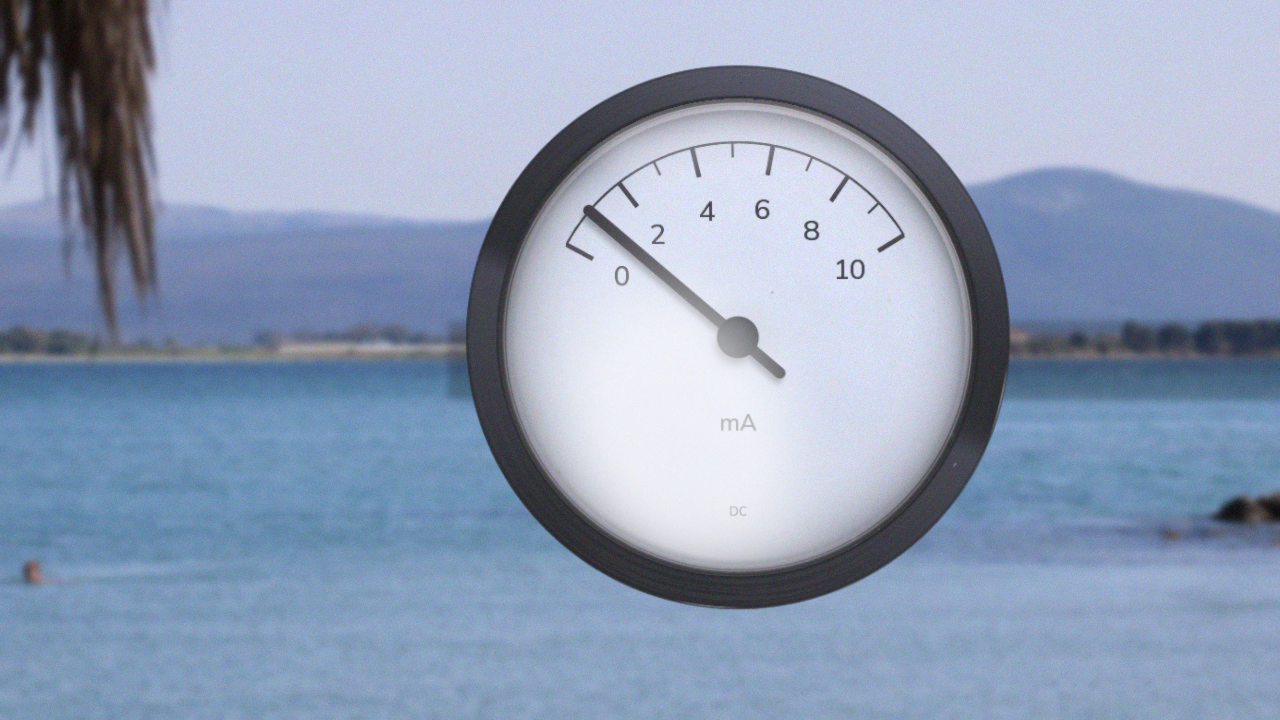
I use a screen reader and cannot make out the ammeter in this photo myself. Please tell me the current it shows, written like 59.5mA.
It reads 1mA
